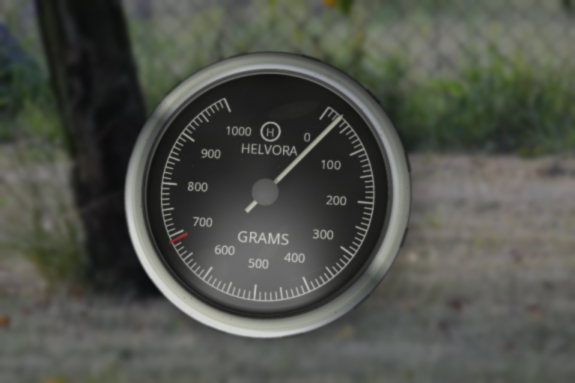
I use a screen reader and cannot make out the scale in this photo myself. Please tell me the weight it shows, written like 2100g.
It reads 30g
